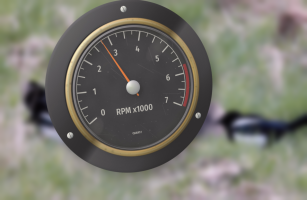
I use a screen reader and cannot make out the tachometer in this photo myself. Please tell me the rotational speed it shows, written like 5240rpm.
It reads 2750rpm
